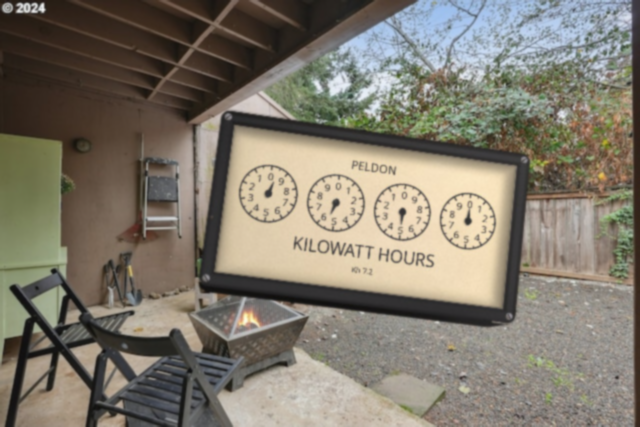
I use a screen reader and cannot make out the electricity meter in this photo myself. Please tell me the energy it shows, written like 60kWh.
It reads 9550kWh
